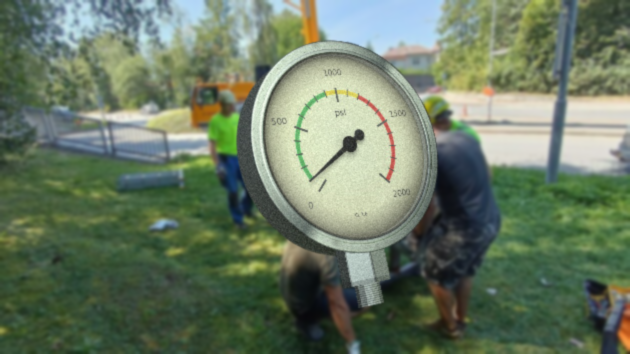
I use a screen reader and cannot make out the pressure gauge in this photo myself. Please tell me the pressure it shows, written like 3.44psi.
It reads 100psi
